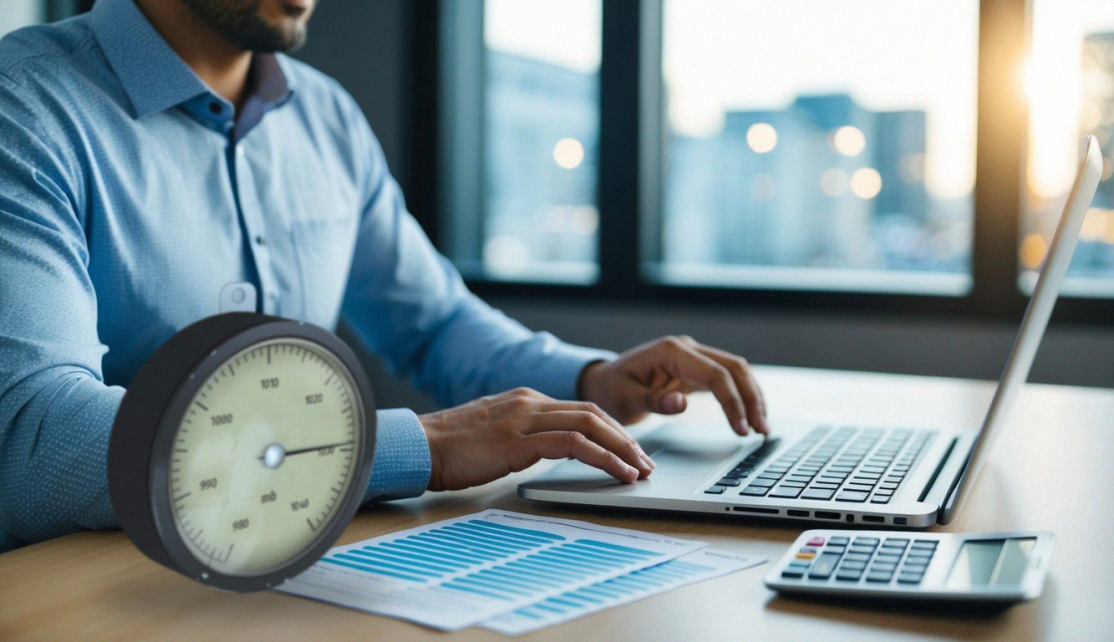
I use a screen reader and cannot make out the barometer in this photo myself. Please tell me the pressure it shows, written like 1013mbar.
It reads 1029mbar
